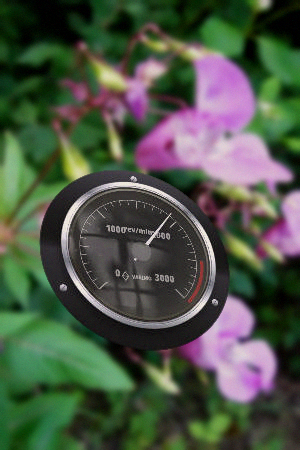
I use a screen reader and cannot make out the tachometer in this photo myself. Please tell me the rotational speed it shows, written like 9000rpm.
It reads 1900rpm
